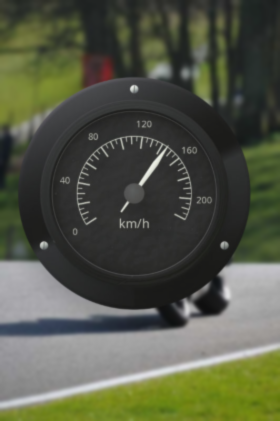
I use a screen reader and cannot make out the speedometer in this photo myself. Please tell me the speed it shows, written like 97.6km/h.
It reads 145km/h
